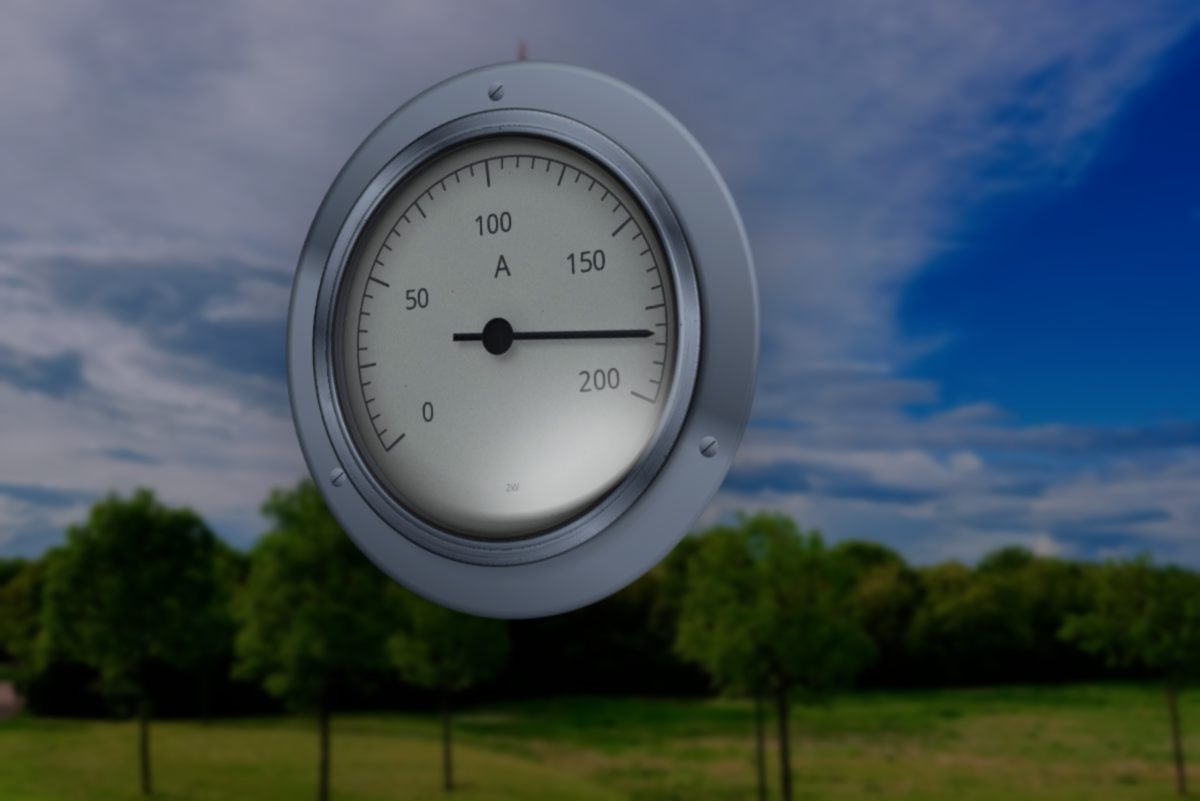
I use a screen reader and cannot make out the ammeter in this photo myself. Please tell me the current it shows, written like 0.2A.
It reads 182.5A
